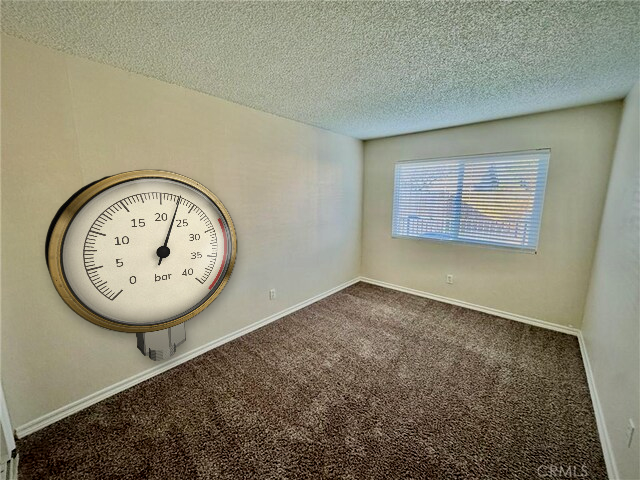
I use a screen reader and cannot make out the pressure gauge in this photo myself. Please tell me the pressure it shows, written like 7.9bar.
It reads 22.5bar
